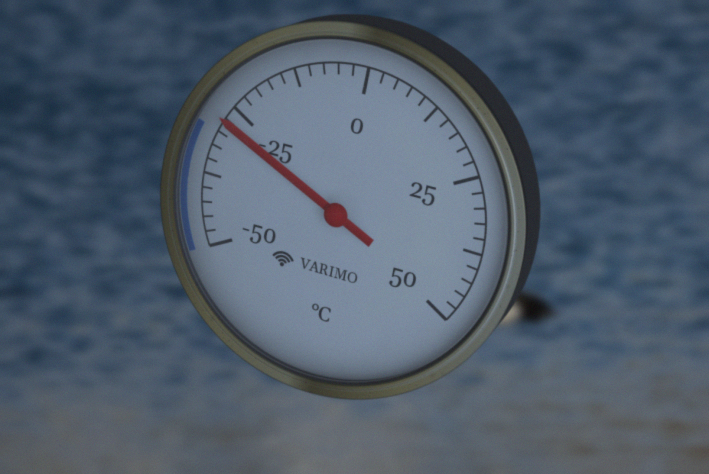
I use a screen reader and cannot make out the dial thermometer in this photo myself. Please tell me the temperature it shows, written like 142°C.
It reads -27.5°C
